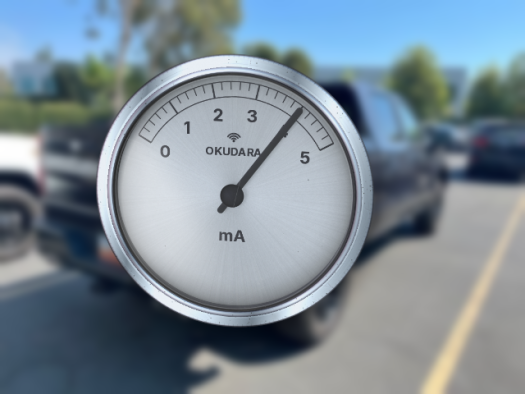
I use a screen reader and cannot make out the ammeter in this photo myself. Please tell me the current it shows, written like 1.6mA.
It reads 4mA
